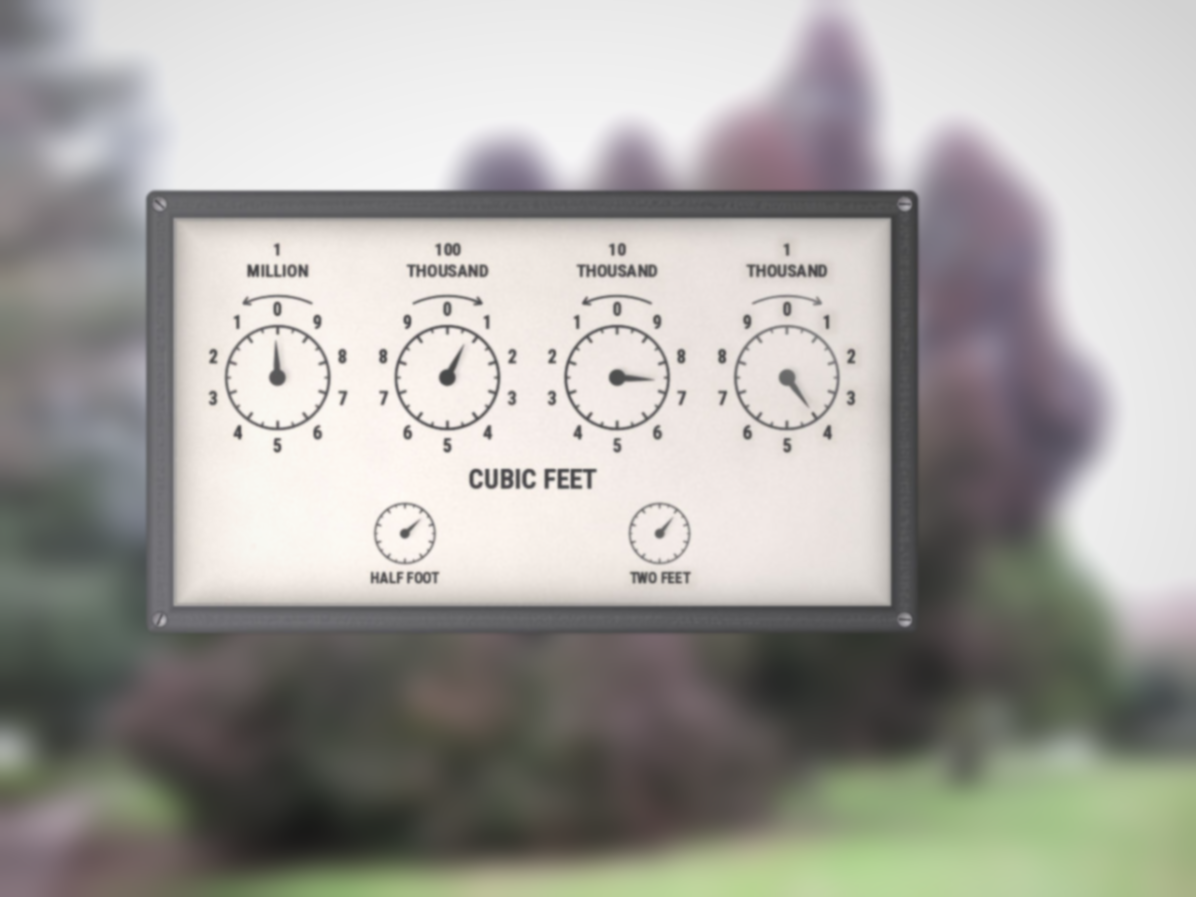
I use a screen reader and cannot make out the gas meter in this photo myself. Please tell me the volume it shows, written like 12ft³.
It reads 7400ft³
